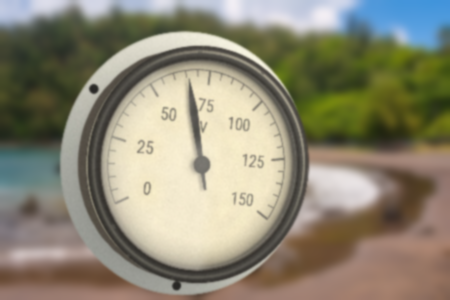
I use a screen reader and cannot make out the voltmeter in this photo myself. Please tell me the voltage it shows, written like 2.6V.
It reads 65V
